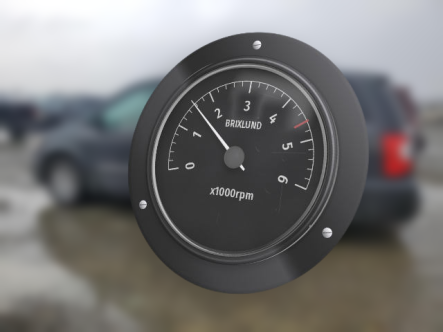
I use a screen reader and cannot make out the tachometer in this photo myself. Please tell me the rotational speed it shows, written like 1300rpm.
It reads 1600rpm
